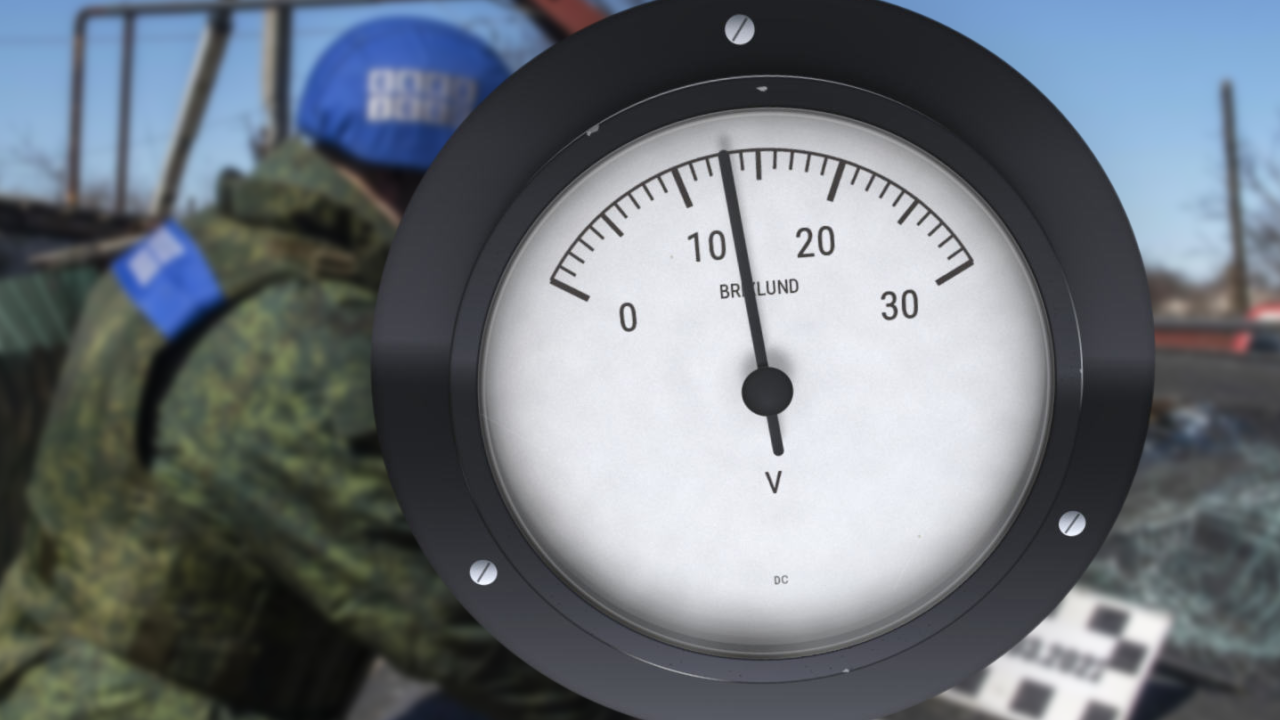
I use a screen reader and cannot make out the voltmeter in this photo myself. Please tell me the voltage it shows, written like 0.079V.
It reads 13V
